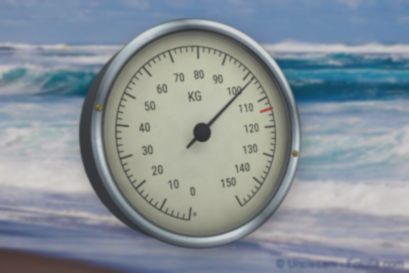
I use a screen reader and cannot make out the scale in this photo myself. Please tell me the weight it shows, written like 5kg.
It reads 102kg
